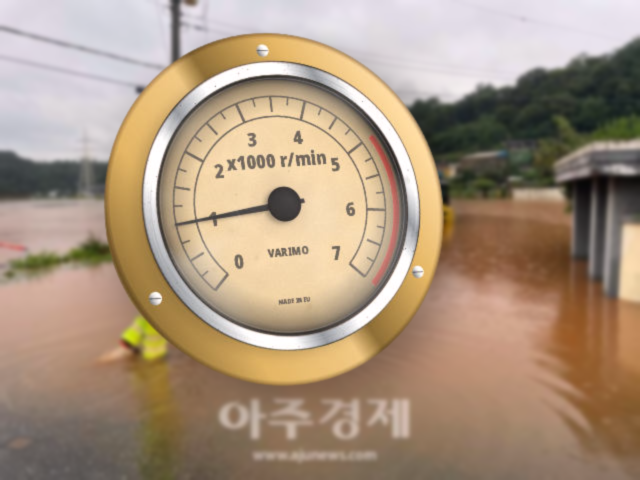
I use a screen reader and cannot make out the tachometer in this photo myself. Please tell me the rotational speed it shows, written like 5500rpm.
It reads 1000rpm
